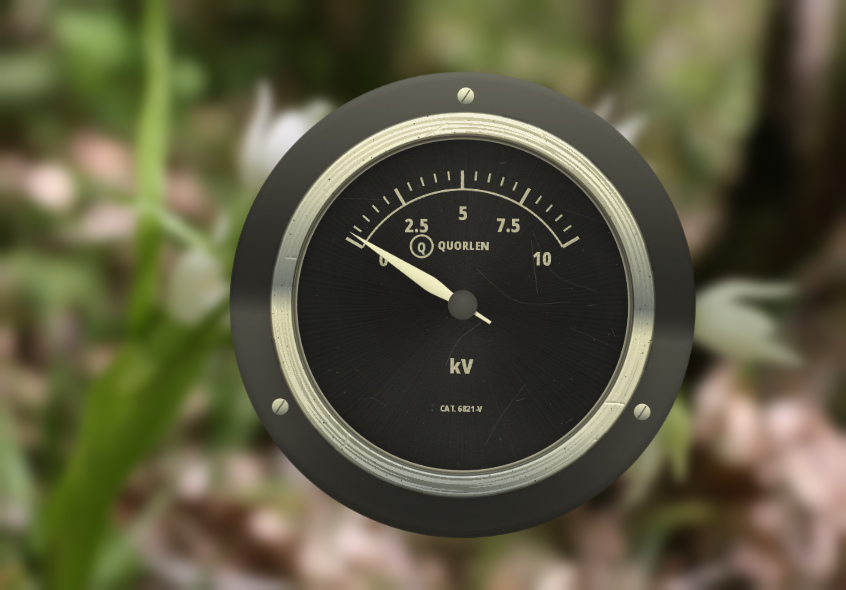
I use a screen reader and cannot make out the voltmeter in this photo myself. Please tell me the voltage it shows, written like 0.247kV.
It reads 0.25kV
